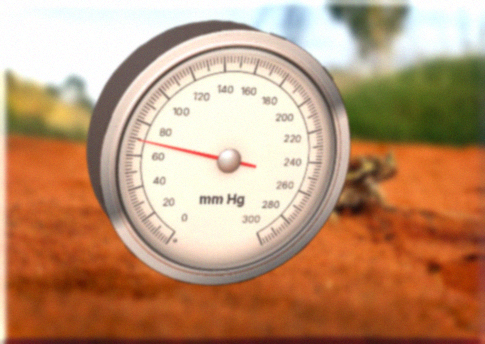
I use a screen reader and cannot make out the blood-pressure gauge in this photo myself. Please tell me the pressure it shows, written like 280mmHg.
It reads 70mmHg
